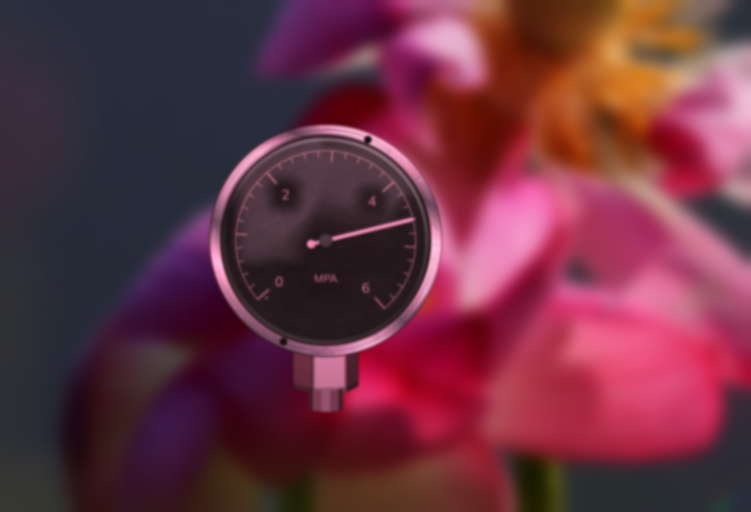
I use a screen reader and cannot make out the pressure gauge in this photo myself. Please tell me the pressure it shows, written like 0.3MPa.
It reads 4.6MPa
